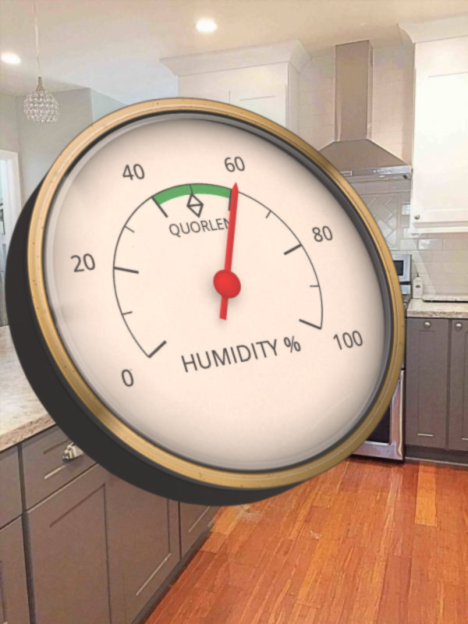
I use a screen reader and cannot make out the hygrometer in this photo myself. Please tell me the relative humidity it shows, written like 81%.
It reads 60%
